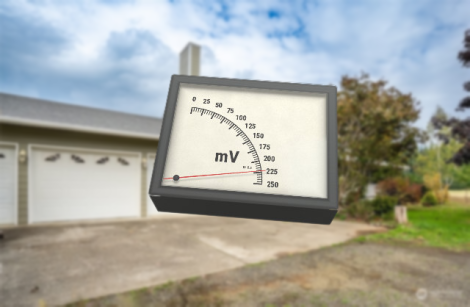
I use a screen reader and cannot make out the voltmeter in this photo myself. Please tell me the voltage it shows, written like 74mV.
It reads 225mV
